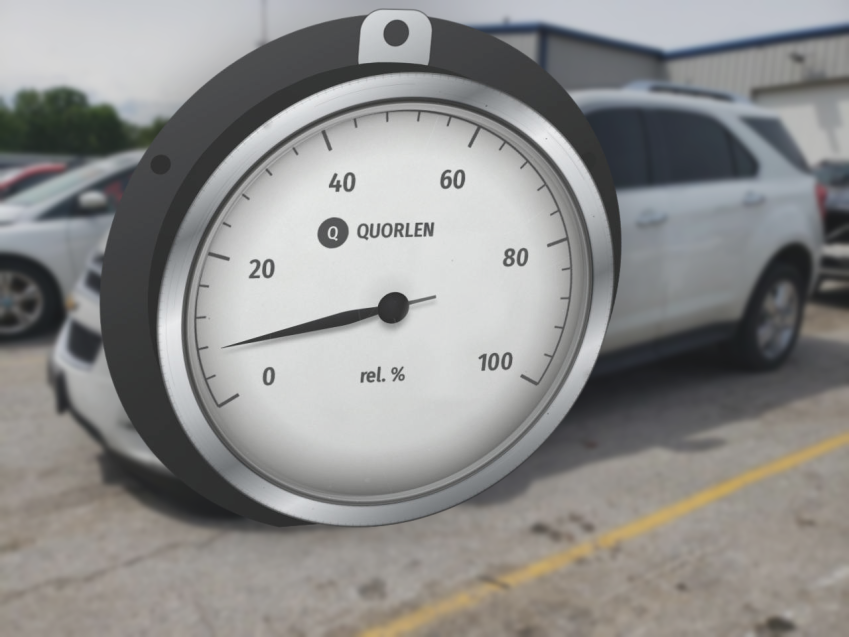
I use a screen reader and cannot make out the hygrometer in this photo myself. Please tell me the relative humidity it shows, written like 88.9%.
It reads 8%
